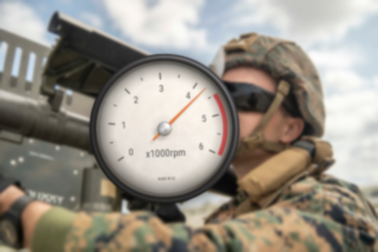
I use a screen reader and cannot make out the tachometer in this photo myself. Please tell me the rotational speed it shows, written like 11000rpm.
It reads 4250rpm
